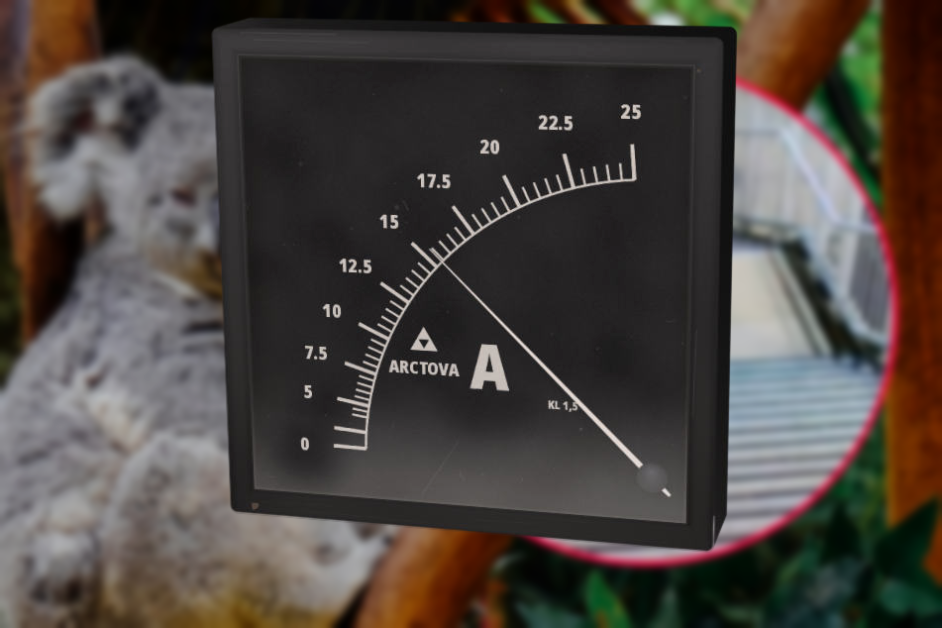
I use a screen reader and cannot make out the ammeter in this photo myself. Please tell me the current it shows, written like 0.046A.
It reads 15.5A
